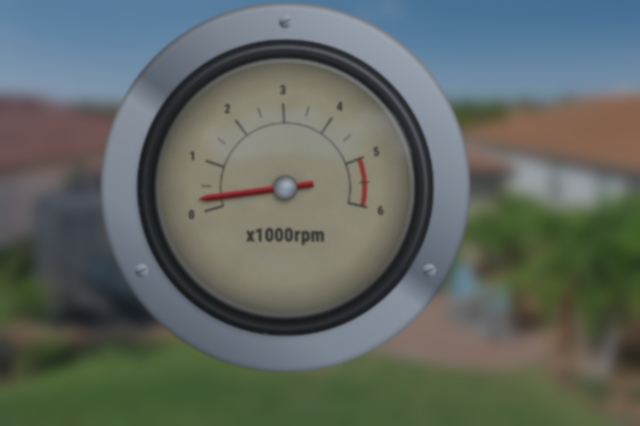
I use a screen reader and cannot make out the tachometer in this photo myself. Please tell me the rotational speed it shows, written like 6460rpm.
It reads 250rpm
